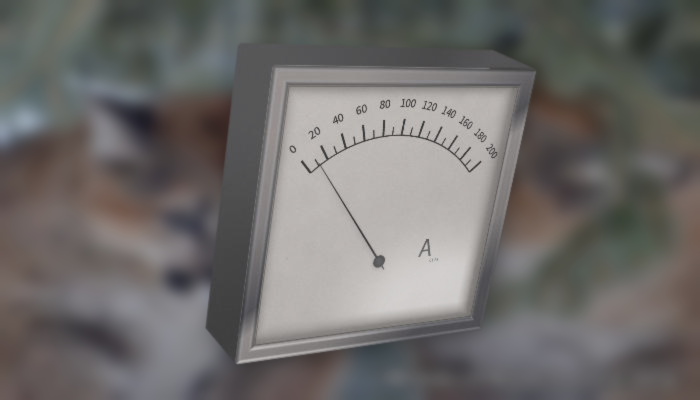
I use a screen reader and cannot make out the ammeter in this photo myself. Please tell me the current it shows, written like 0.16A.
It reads 10A
